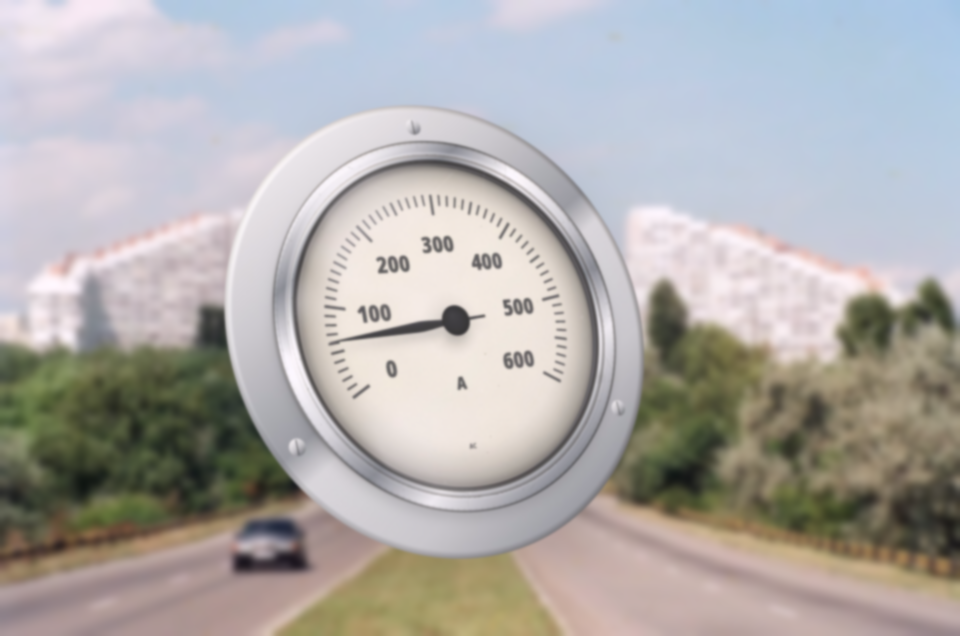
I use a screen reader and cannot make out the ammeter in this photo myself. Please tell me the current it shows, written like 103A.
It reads 60A
